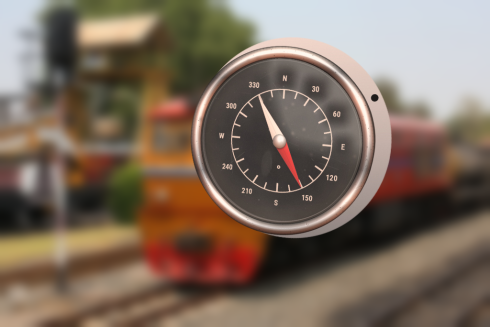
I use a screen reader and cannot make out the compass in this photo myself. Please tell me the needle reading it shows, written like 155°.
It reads 150°
